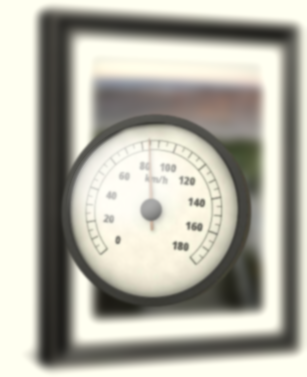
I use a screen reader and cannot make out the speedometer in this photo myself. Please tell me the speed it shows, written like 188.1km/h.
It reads 85km/h
